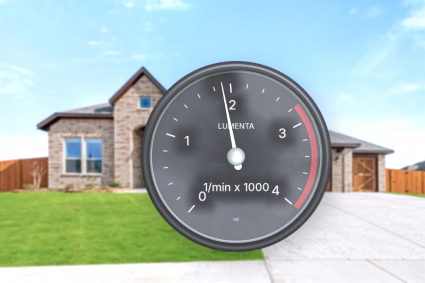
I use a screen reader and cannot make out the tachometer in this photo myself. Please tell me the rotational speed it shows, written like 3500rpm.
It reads 1900rpm
